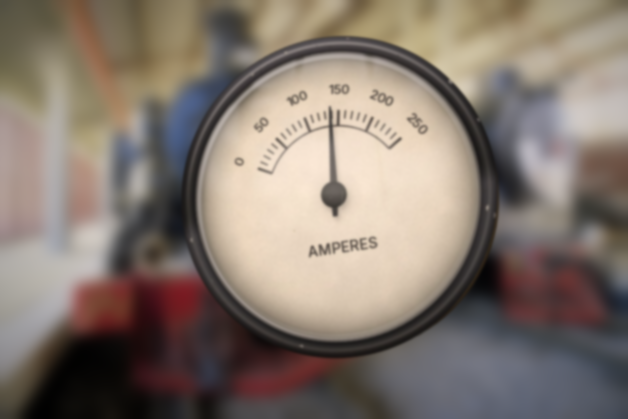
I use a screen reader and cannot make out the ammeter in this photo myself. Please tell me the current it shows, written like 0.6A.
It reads 140A
